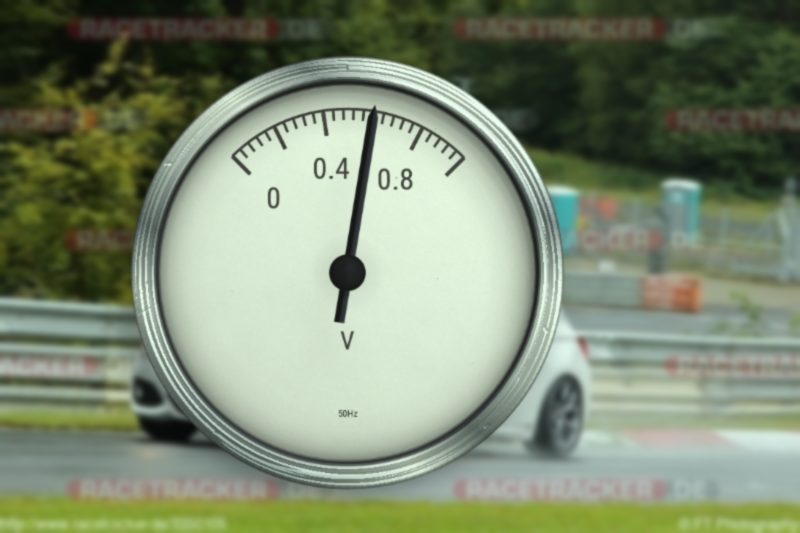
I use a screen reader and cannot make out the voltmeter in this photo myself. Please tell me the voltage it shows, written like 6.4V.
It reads 0.6V
